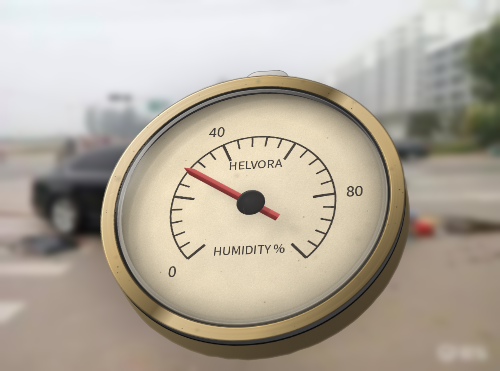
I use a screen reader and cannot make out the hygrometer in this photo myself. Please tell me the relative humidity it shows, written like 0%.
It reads 28%
